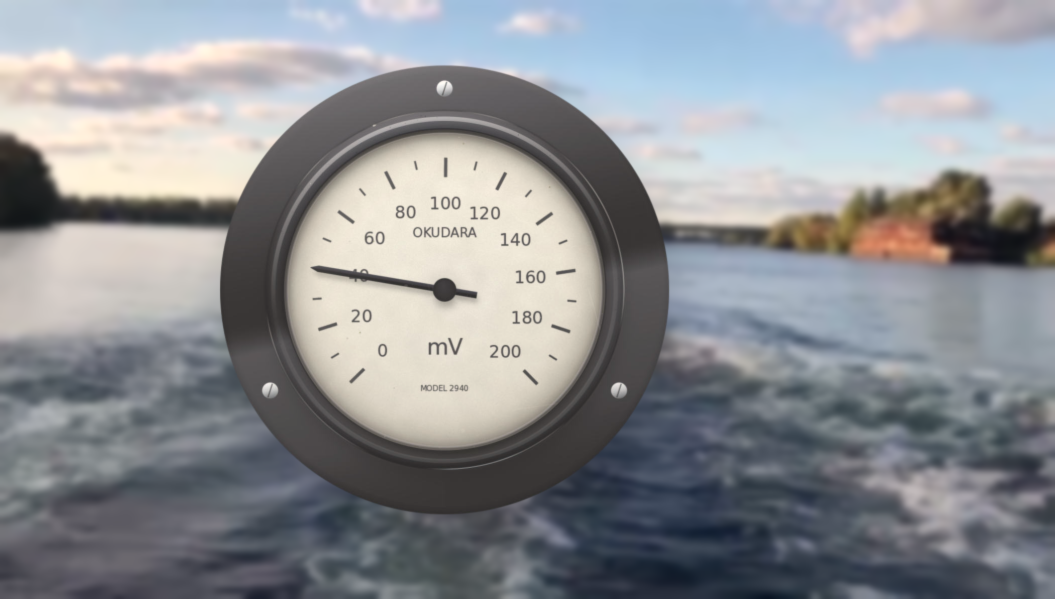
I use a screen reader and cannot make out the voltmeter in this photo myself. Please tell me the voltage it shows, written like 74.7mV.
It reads 40mV
